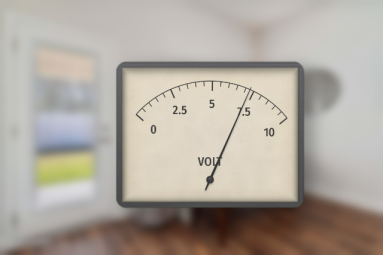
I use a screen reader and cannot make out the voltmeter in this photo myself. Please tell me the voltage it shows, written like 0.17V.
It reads 7.25V
